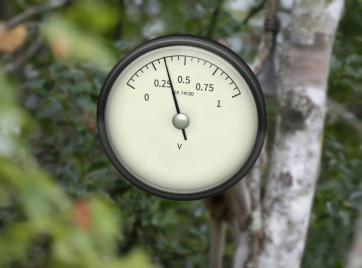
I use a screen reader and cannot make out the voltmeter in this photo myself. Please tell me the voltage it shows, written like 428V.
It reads 0.35V
